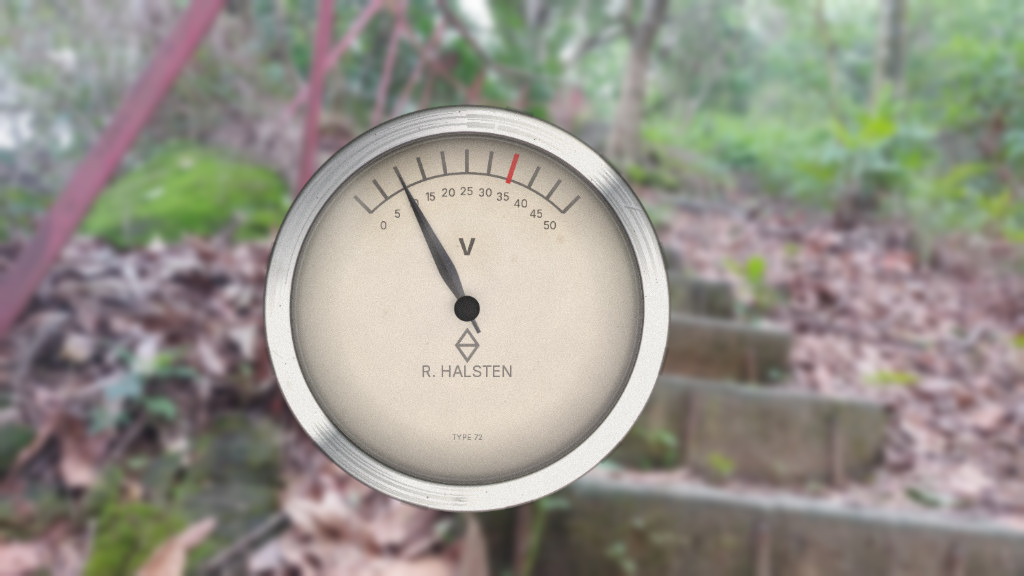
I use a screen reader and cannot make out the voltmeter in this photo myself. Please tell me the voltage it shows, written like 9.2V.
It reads 10V
